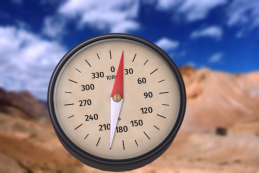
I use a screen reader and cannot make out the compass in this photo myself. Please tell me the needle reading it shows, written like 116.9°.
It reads 15°
